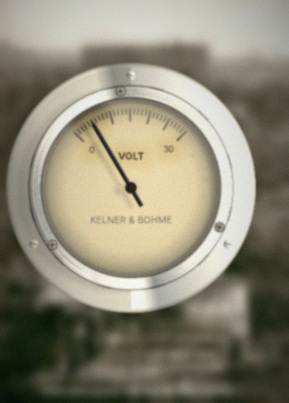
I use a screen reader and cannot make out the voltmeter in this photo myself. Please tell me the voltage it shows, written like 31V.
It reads 5V
